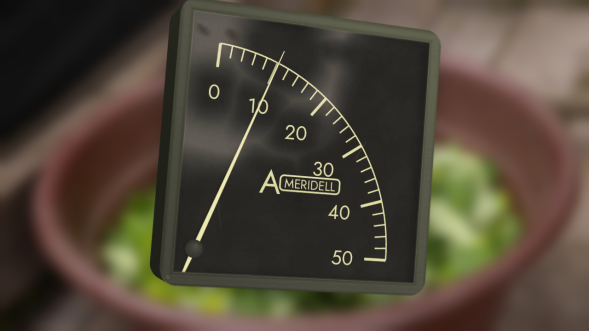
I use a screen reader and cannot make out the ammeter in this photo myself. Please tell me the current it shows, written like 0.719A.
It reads 10A
